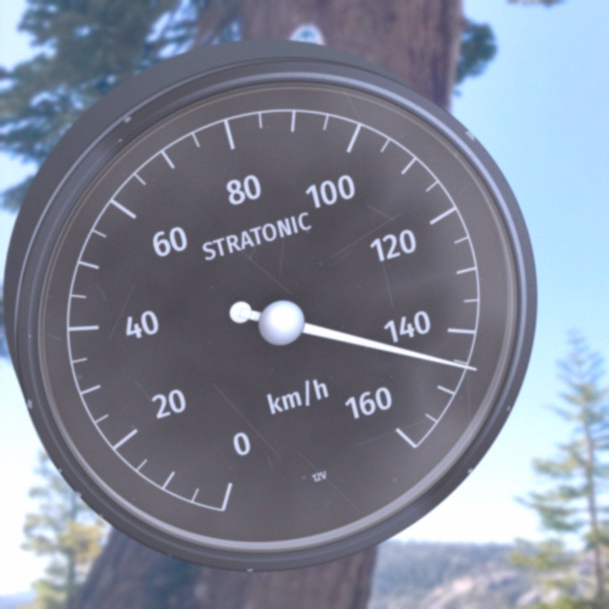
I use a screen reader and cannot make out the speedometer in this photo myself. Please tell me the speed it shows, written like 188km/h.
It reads 145km/h
